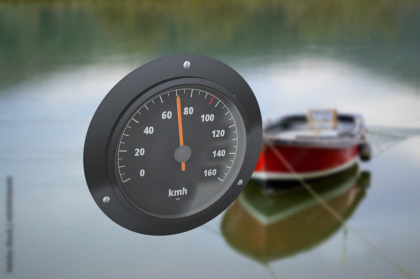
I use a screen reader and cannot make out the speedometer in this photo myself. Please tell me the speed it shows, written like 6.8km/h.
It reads 70km/h
